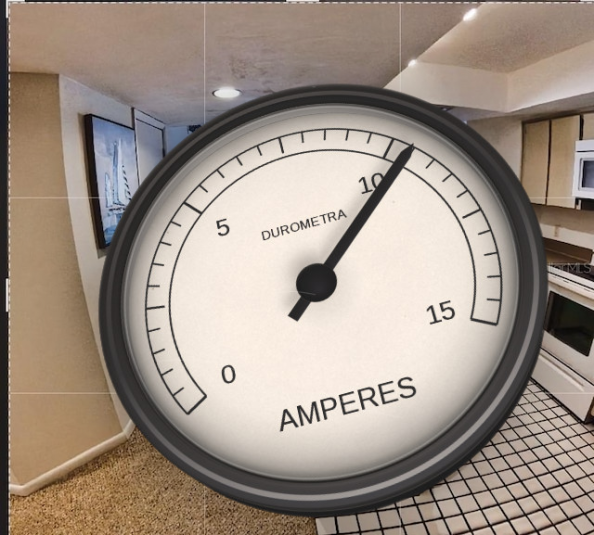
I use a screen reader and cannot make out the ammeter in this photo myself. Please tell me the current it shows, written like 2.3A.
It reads 10.5A
